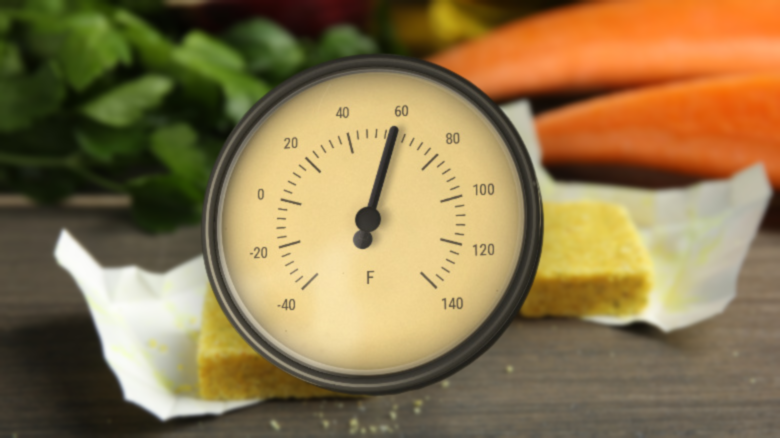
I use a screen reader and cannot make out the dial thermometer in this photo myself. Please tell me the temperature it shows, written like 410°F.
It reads 60°F
